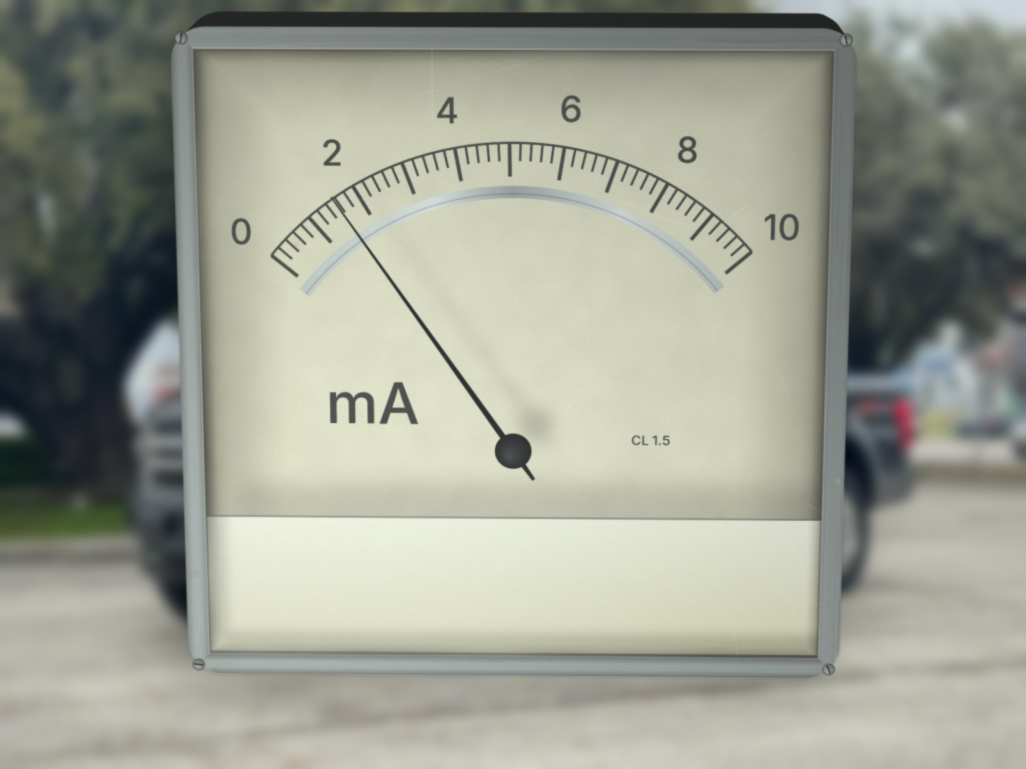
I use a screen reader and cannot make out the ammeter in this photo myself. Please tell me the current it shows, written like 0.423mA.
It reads 1.6mA
